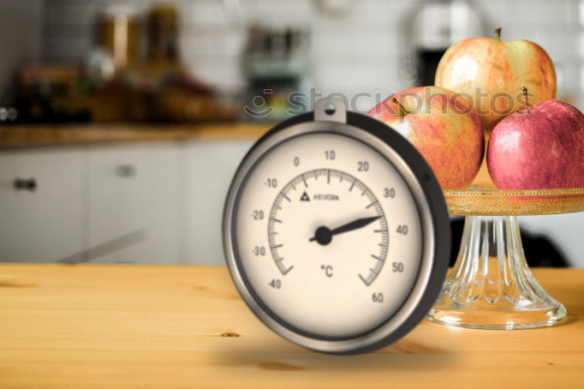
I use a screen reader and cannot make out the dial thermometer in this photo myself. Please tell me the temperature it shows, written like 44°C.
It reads 35°C
